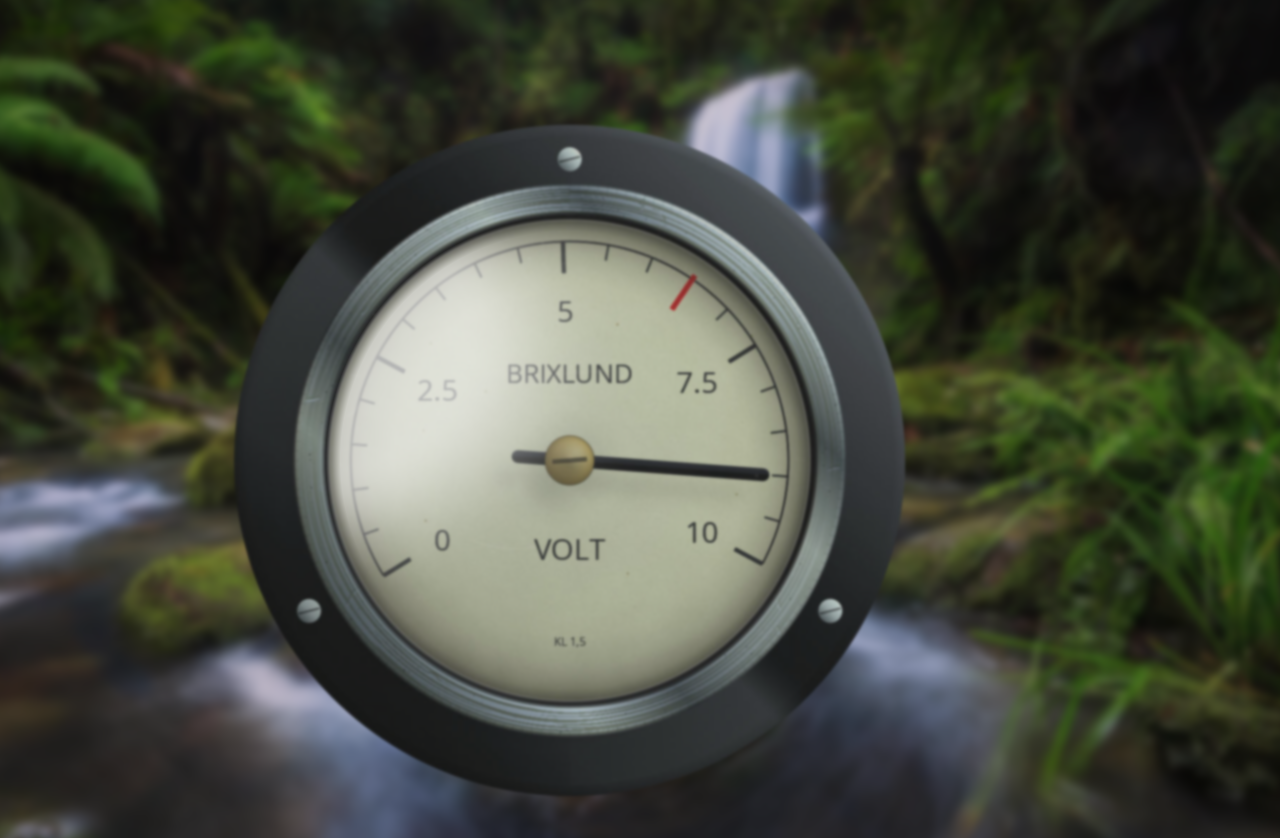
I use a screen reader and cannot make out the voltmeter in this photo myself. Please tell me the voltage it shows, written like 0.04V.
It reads 9V
